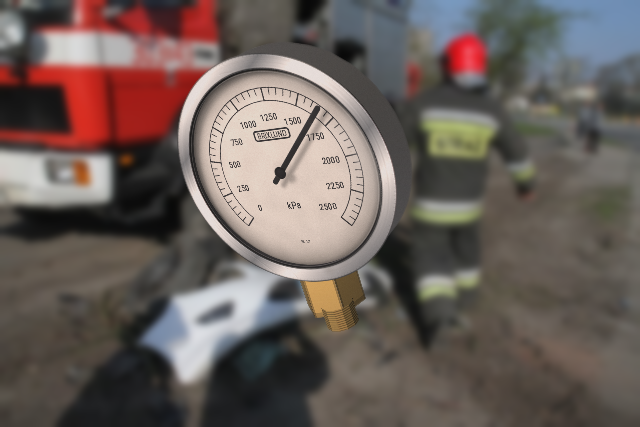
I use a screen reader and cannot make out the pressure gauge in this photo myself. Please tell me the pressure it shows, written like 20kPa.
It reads 1650kPa
